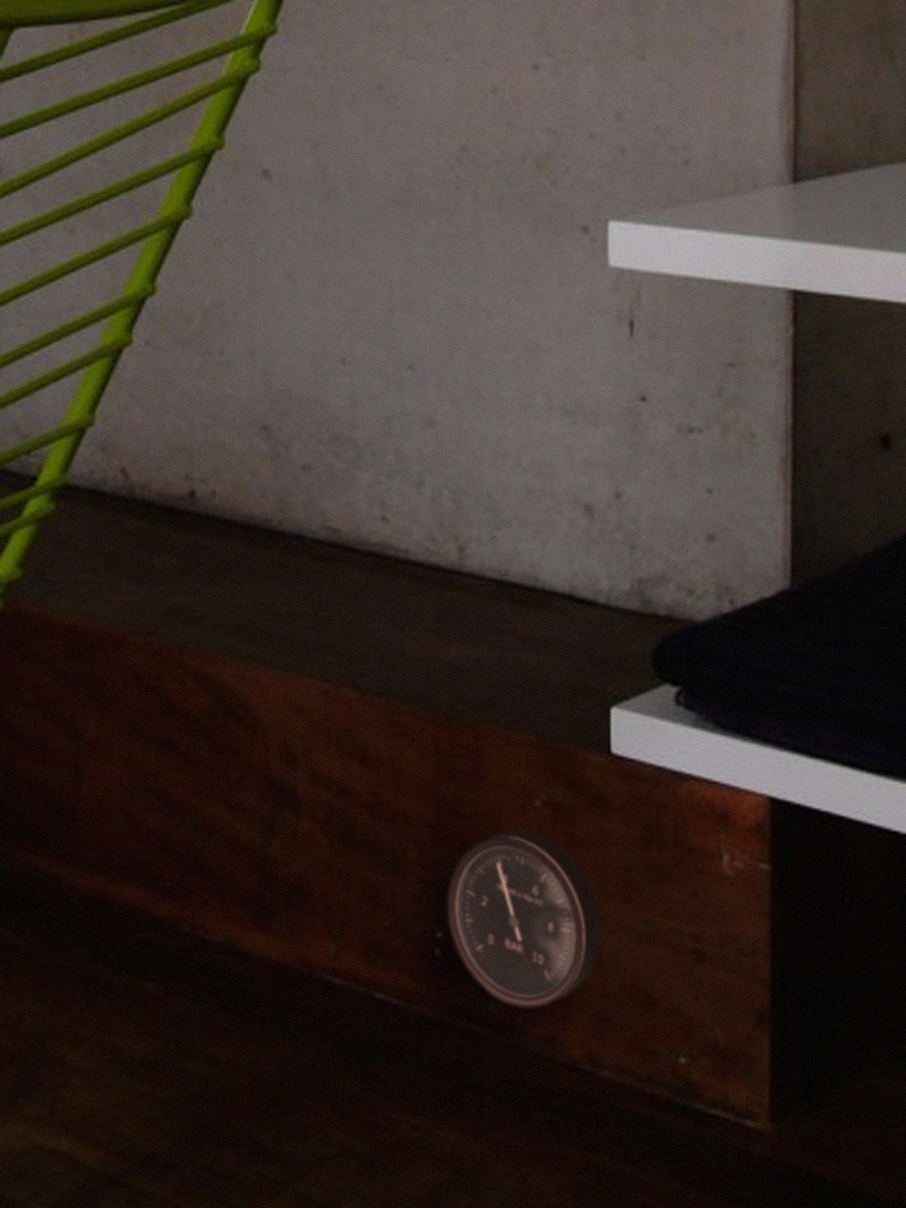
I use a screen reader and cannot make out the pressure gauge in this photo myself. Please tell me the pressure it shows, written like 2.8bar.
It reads 4bar
